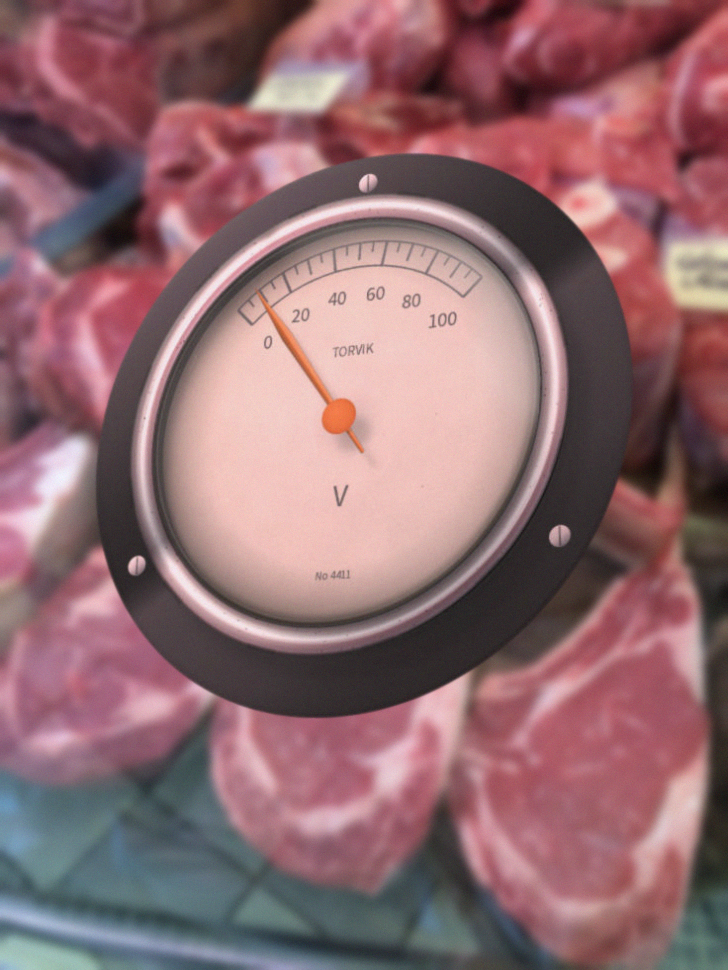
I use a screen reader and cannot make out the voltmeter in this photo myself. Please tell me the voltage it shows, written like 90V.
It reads 10V
